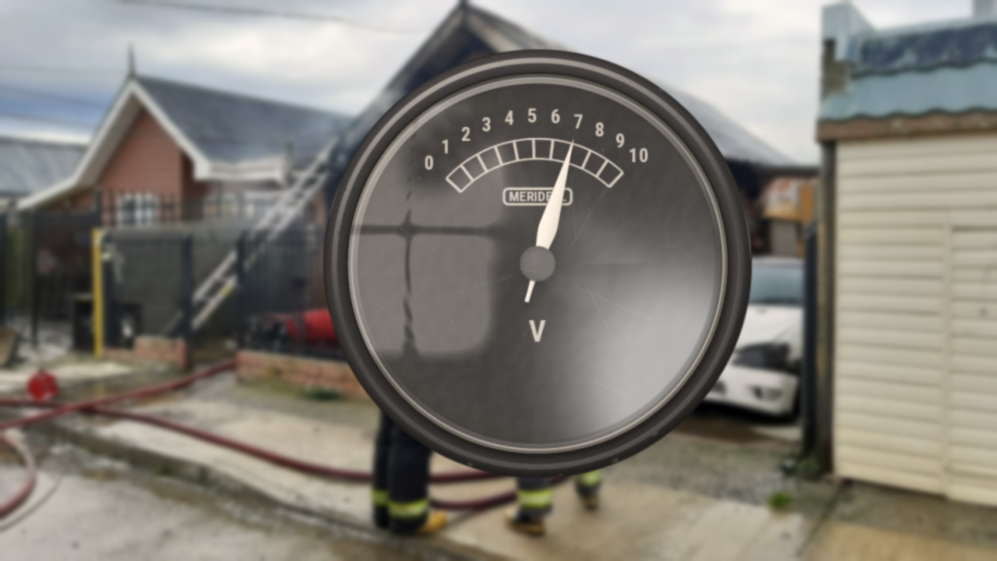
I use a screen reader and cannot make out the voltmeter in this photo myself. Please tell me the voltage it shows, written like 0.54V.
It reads 7V
